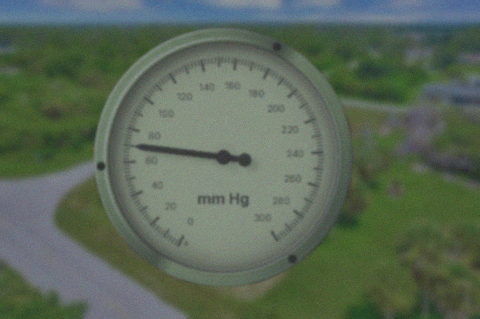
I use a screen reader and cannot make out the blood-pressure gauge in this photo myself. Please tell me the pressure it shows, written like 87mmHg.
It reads 70mmHg
